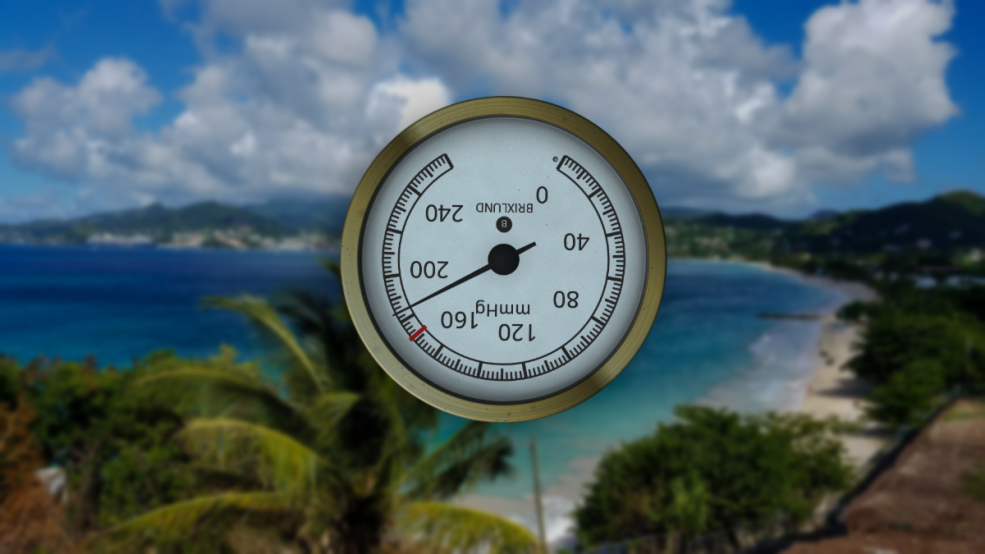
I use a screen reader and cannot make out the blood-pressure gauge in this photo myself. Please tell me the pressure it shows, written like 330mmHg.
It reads 184mmHg
